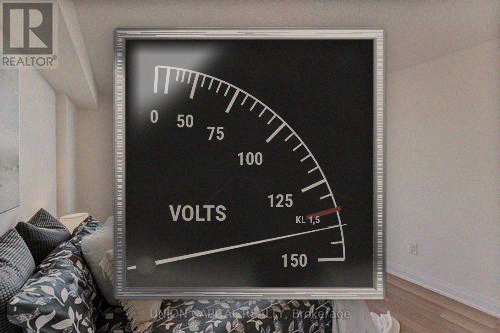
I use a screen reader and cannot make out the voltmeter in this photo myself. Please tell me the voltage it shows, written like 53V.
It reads 140V
